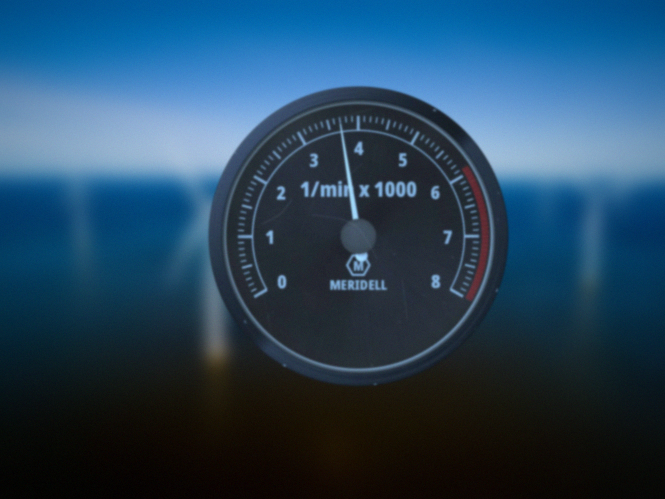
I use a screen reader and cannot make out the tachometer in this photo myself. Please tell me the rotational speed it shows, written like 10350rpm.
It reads 3700rpm
